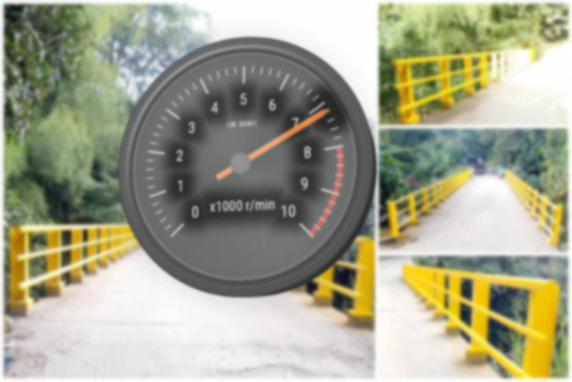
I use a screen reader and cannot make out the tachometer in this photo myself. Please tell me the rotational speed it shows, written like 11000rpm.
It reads 7200rpm
